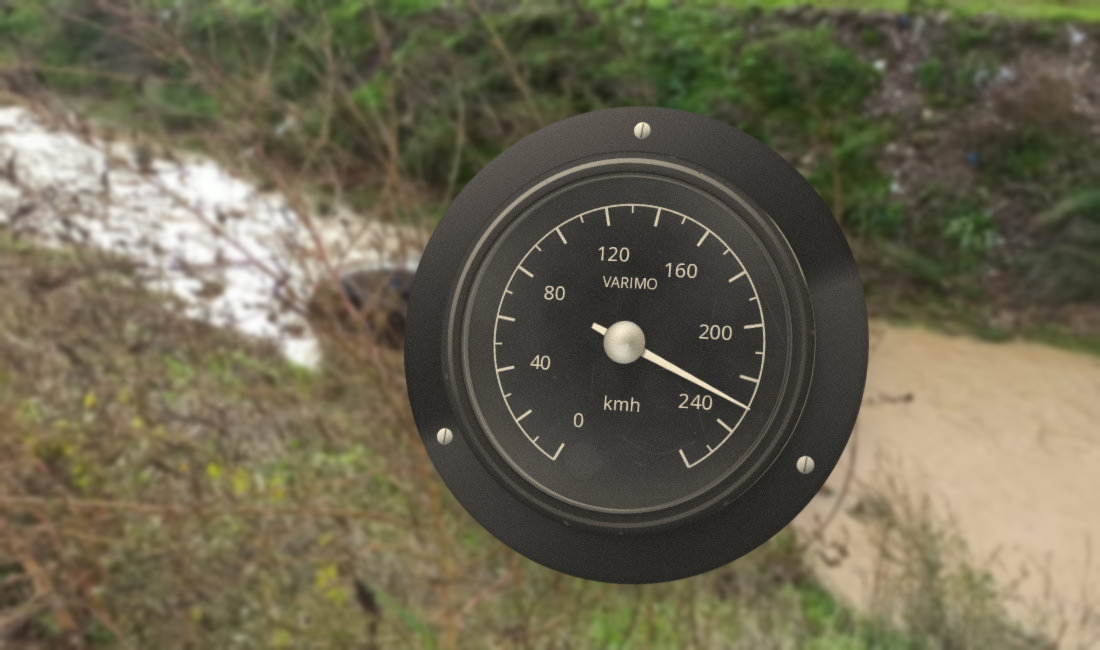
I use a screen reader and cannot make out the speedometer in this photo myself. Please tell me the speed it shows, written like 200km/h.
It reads 230km/h
